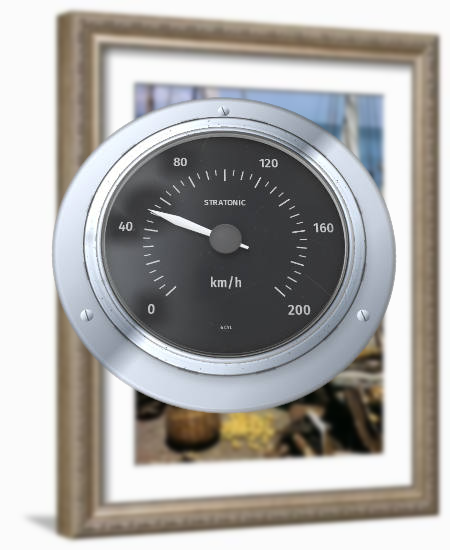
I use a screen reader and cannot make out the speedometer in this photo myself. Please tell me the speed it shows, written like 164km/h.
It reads 50km/h
